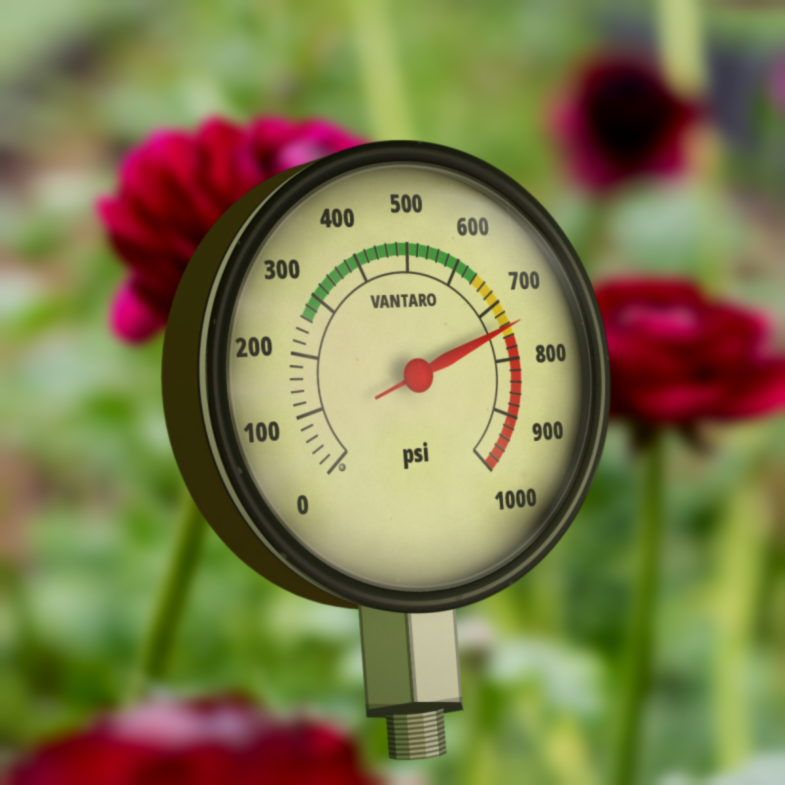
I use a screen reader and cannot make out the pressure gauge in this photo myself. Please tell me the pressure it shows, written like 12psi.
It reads 740psi
